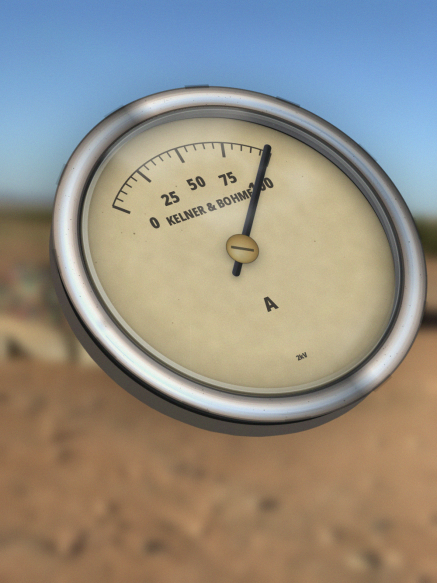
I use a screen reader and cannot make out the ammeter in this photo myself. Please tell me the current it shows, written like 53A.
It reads 97.5A
